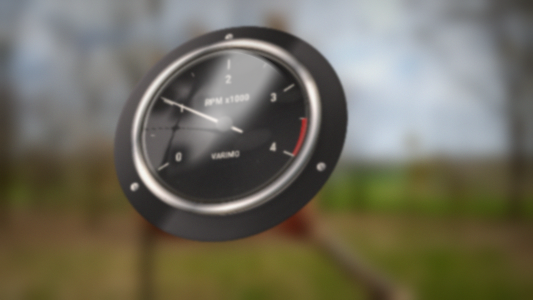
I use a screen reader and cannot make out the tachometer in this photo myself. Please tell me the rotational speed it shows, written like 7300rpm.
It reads 1000rpm
